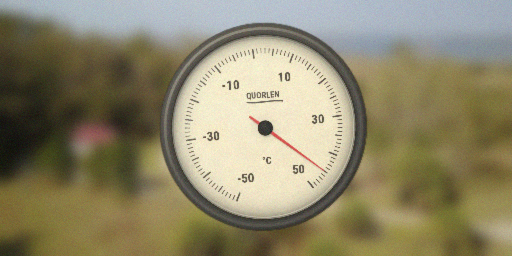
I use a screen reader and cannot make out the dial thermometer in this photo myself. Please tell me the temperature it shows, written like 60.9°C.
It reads 45°C
